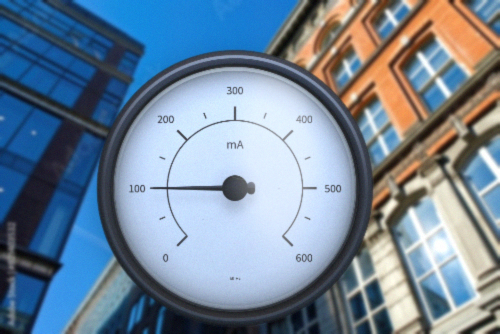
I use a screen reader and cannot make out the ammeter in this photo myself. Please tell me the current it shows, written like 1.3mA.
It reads 100mA
